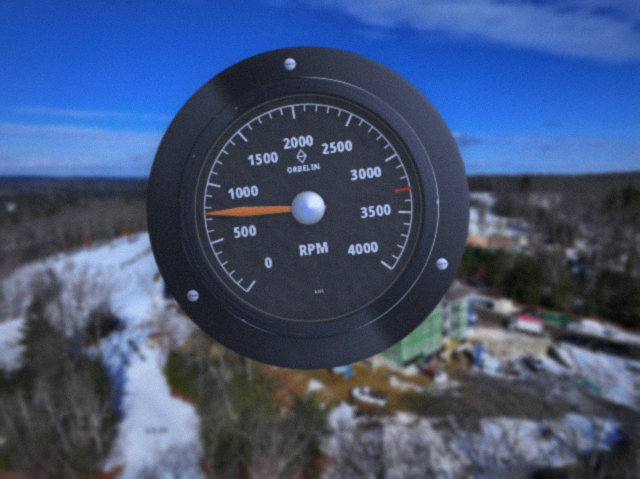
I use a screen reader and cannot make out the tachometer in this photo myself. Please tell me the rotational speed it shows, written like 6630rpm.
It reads 750rpm
